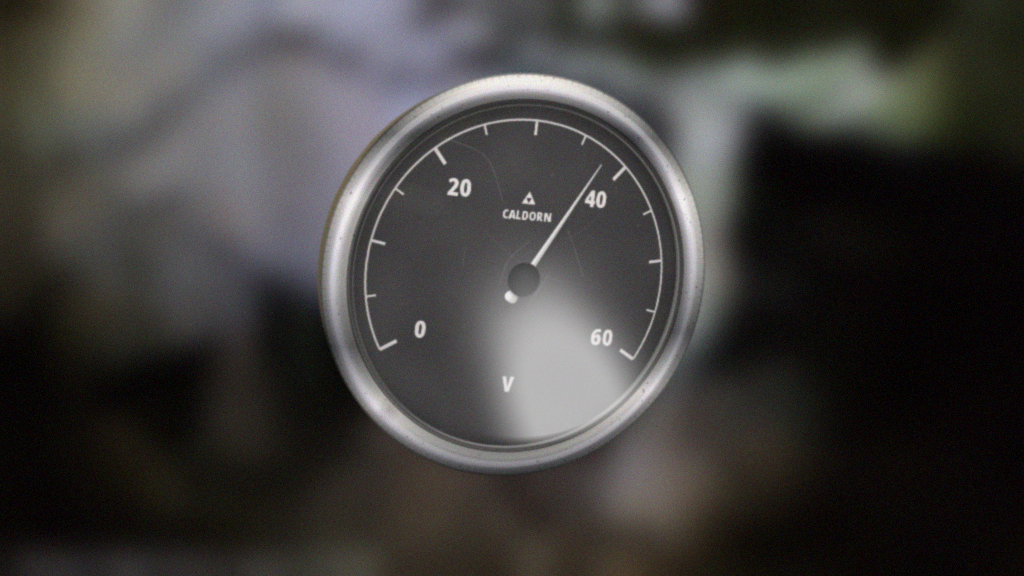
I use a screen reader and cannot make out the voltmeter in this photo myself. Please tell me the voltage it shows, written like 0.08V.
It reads 37.5V
